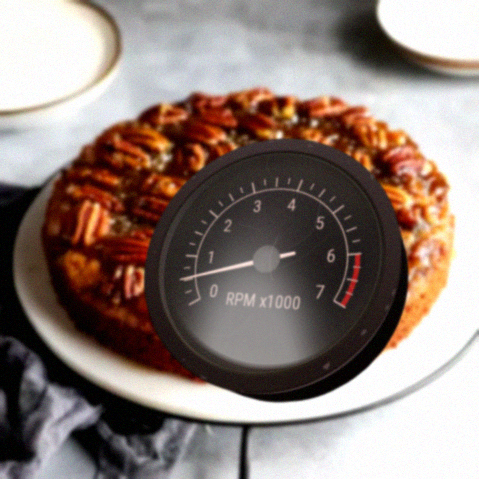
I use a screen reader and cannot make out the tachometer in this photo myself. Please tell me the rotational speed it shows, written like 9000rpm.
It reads 500rpm
